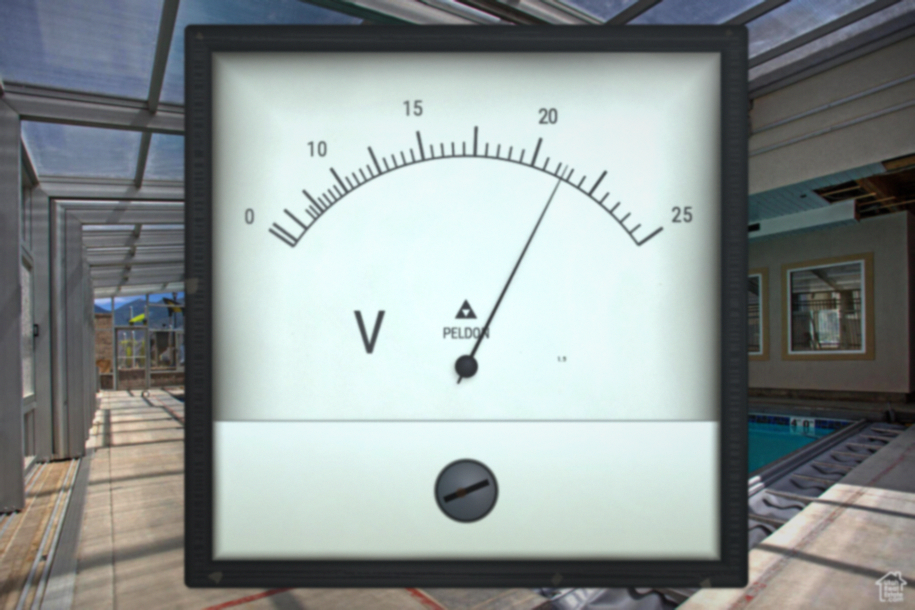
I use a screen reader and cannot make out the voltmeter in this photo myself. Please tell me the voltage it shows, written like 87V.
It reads 21.25V
